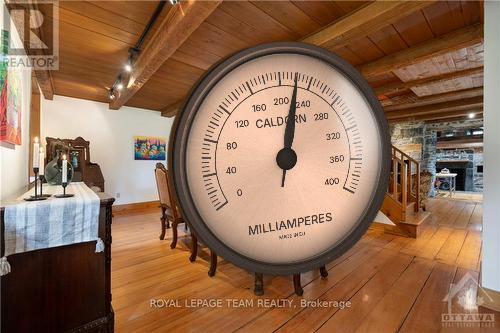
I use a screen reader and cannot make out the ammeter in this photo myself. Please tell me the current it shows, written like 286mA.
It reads 220mA
